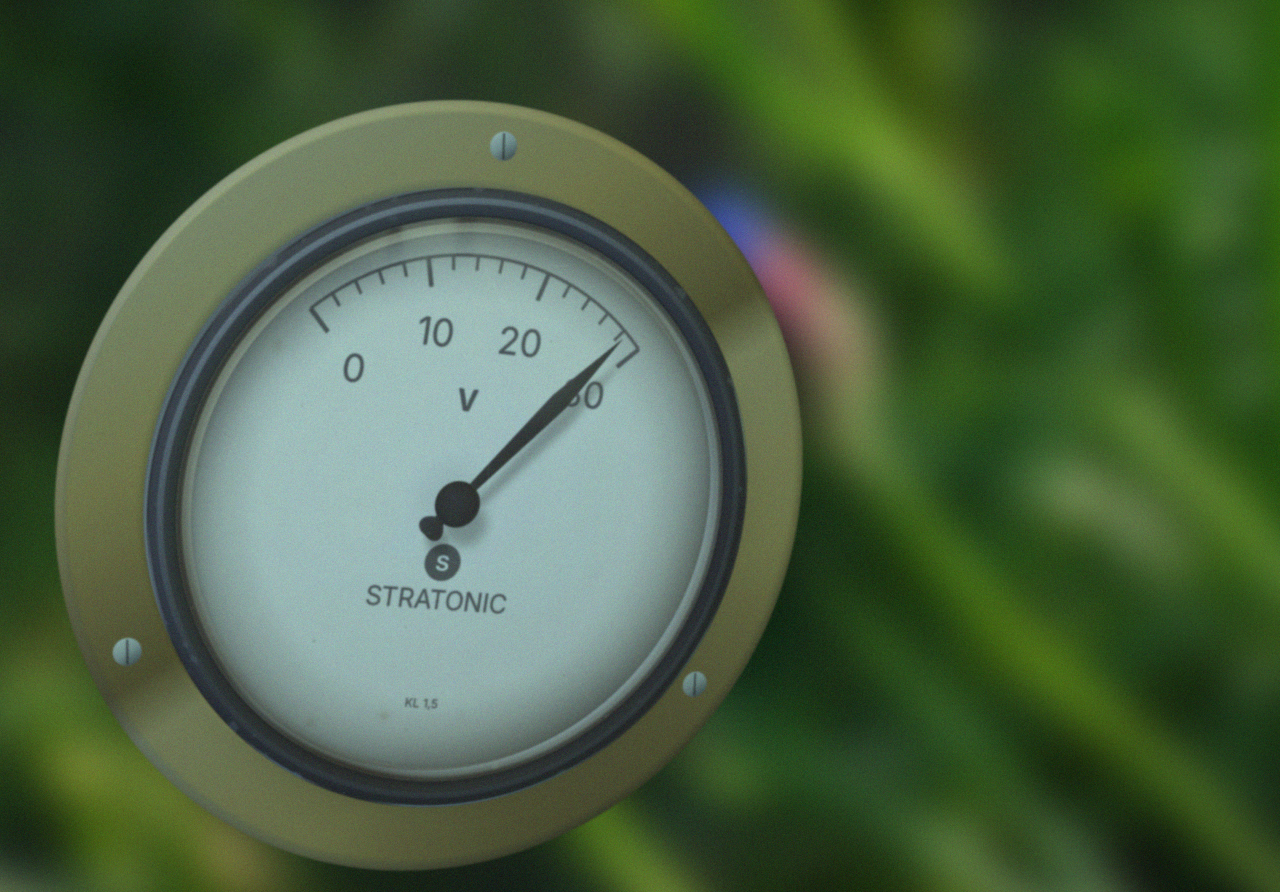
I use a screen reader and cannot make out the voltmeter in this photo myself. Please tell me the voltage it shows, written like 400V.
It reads 28V
